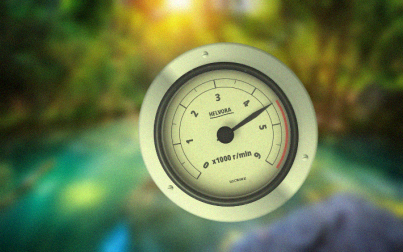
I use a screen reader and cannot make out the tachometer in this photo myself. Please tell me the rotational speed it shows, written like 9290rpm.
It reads 4500rpm
